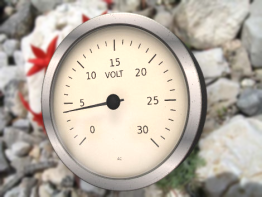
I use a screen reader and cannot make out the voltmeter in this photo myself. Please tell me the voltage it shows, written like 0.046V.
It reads 4V
